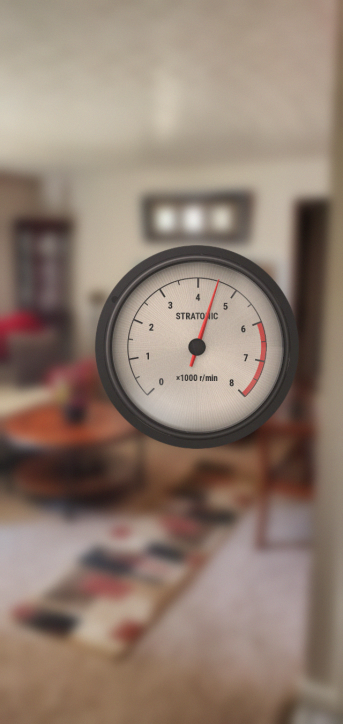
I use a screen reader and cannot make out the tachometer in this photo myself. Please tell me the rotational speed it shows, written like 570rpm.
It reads 4500rpm
